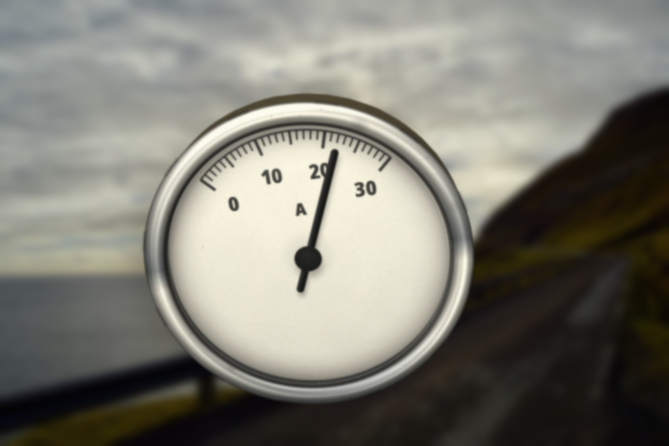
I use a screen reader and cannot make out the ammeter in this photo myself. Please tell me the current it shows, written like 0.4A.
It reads 22A
